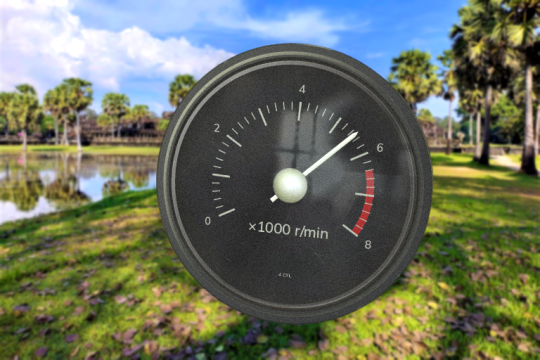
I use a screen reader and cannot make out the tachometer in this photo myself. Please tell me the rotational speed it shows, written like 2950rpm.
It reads 5500rpm
